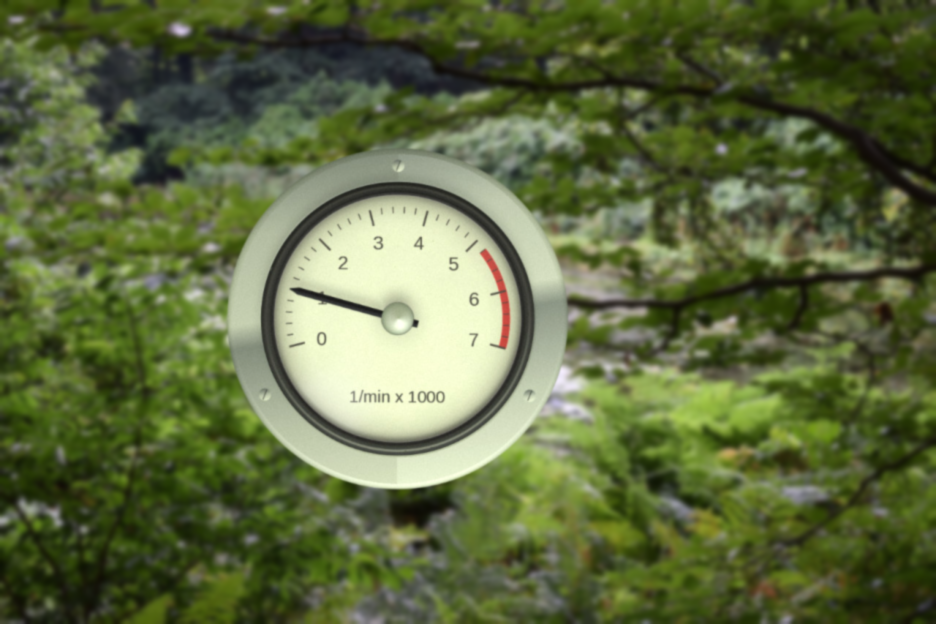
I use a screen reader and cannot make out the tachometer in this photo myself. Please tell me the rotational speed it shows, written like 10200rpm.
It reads 1000rpm
